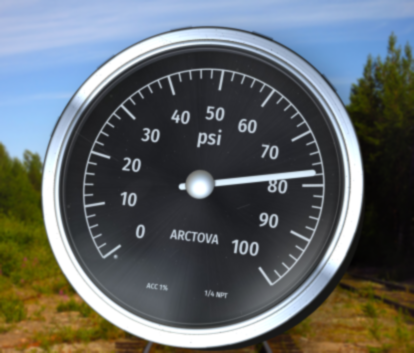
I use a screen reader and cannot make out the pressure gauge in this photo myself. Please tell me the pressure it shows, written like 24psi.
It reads 78psi
